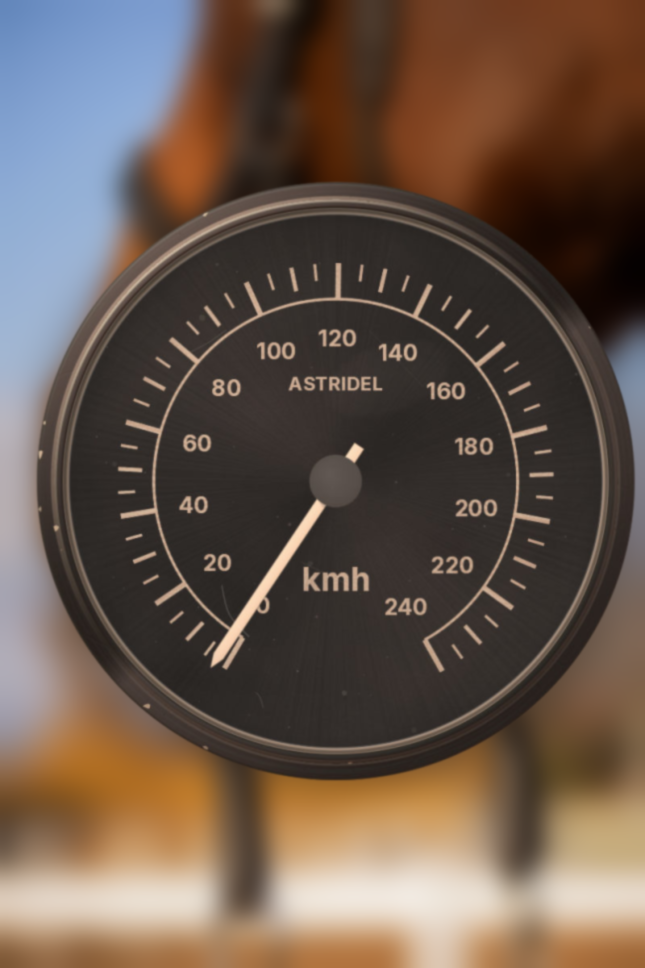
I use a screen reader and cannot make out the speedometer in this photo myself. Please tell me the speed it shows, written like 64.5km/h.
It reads 2.5km/h
